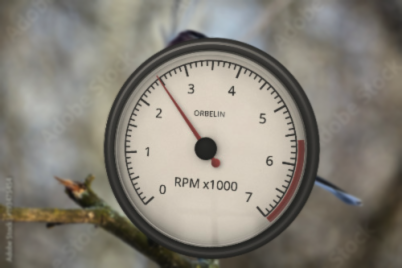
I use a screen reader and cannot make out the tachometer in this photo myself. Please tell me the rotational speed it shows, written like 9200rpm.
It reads 2500rpm
